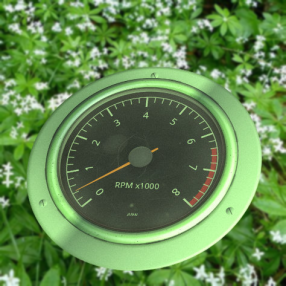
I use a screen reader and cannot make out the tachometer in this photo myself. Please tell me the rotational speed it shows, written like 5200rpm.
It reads 400rpm
